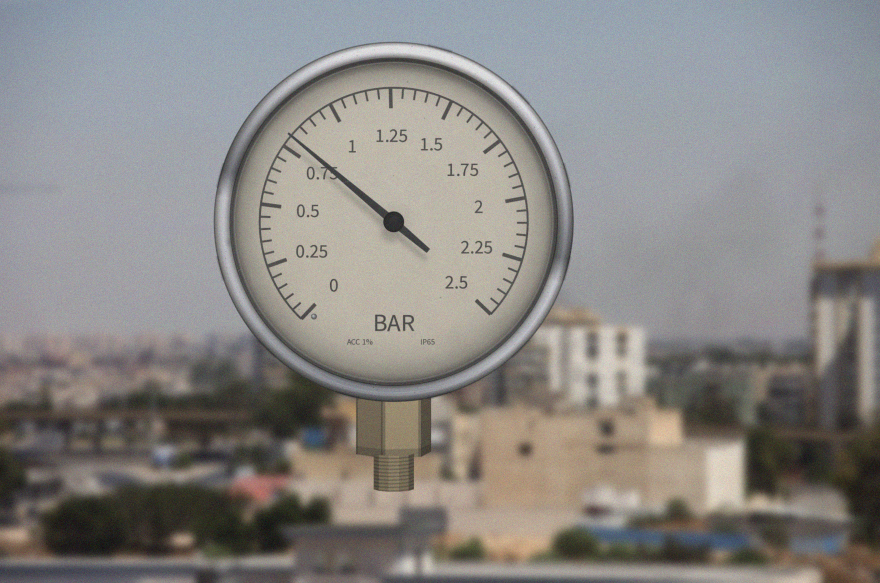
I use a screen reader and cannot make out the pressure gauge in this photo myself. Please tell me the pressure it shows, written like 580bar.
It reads 0.8bar
